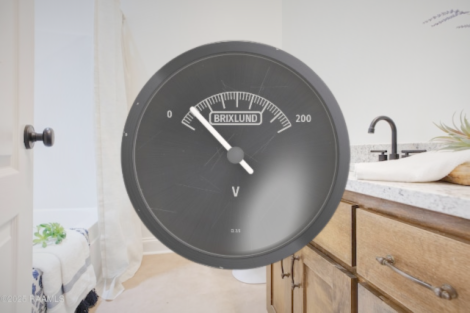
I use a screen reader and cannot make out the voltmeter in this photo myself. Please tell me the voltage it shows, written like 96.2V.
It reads 25V
